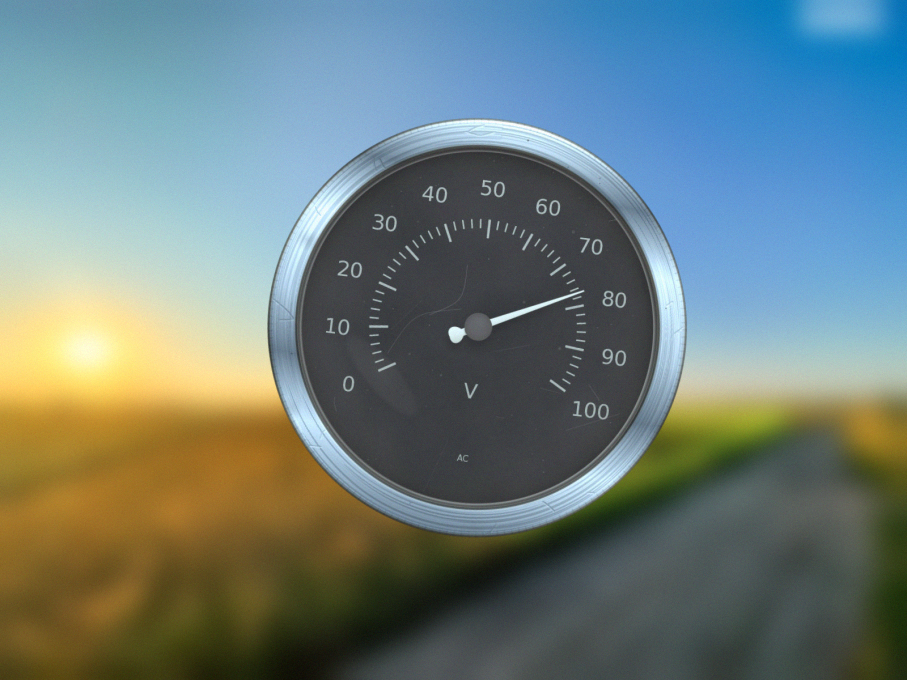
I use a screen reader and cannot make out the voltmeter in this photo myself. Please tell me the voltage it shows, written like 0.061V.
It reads 77V
